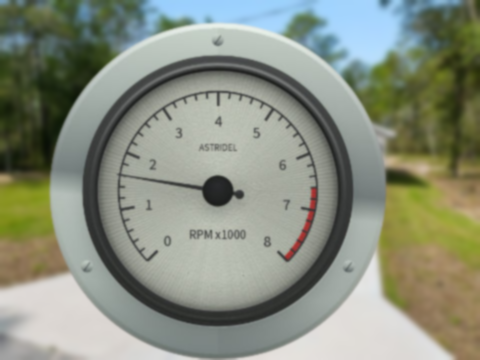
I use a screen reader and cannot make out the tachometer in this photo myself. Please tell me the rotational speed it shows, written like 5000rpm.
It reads 1600rpm
